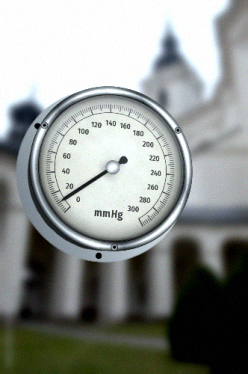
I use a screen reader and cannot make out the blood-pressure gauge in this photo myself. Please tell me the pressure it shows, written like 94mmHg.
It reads 10mmHg
